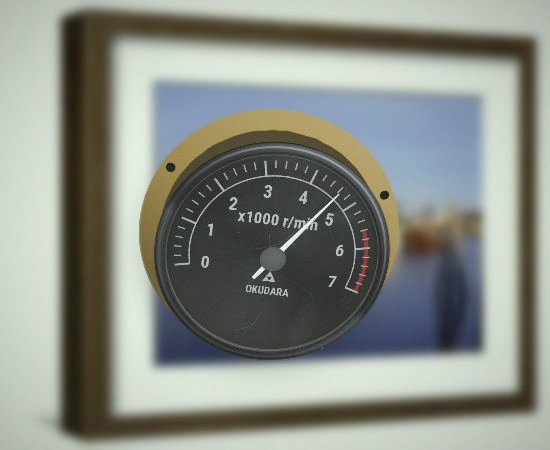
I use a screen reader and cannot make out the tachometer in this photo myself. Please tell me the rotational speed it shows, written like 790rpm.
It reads 4600rpm
